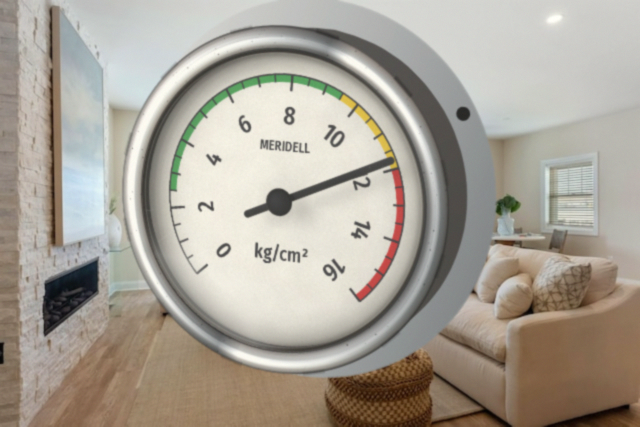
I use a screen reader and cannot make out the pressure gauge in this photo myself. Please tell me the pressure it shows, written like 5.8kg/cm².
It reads 11.75kg/cm²
